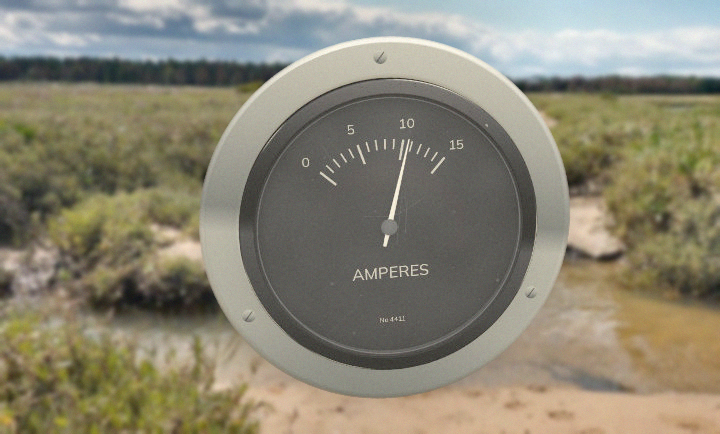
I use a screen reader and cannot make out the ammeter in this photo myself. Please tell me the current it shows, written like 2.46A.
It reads 10.5A
